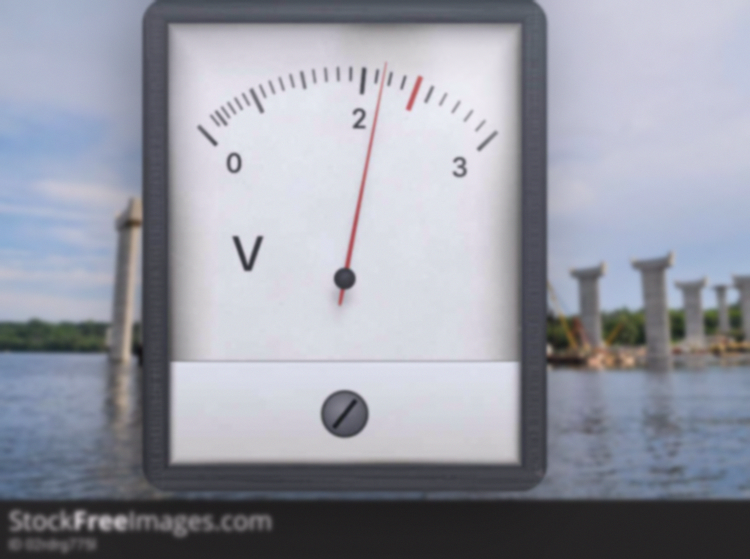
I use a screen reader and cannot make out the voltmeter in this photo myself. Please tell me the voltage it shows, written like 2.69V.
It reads 2.15V
